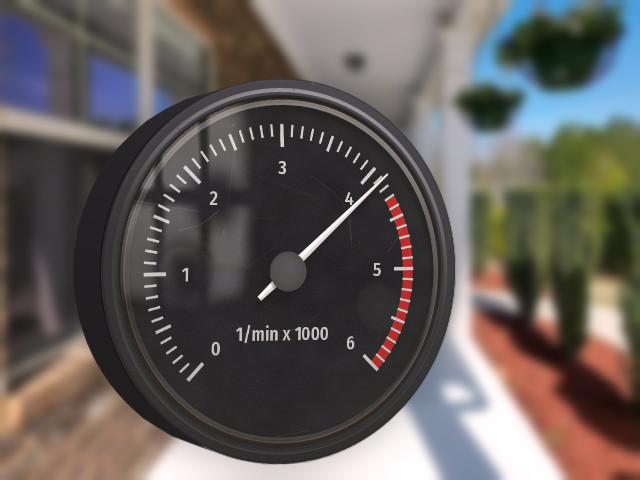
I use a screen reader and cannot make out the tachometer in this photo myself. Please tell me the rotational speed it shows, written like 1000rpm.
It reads 4100rpm
